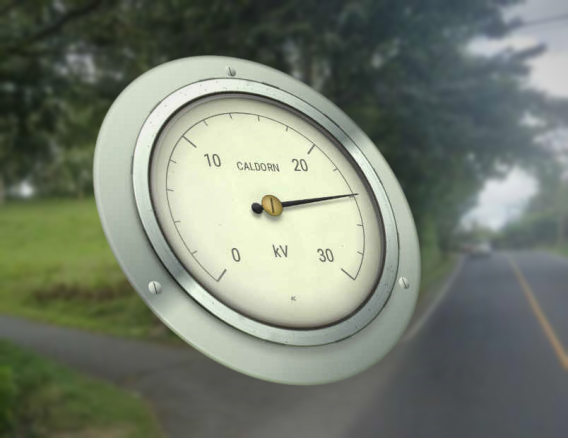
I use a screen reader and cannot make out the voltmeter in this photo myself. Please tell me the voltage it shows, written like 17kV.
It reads 24kV
